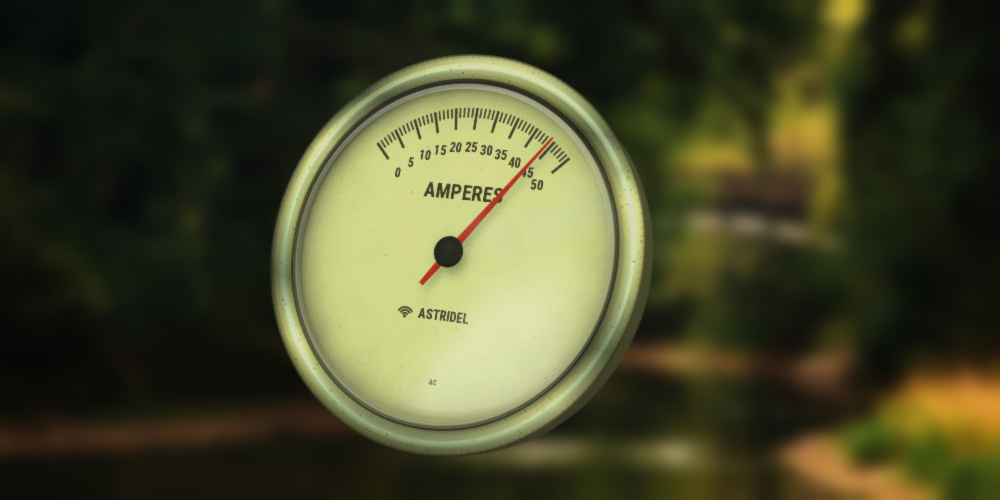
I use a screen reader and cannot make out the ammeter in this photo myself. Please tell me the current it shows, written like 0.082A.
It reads 45A
